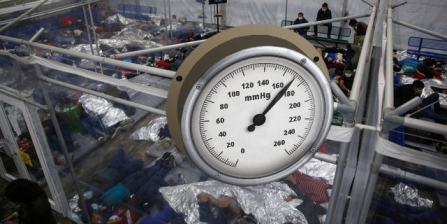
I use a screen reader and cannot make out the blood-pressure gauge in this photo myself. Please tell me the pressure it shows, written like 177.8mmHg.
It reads 170mmHg
